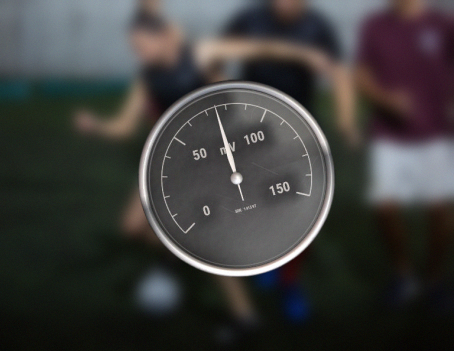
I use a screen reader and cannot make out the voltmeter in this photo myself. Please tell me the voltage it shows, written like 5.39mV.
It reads 75mV
